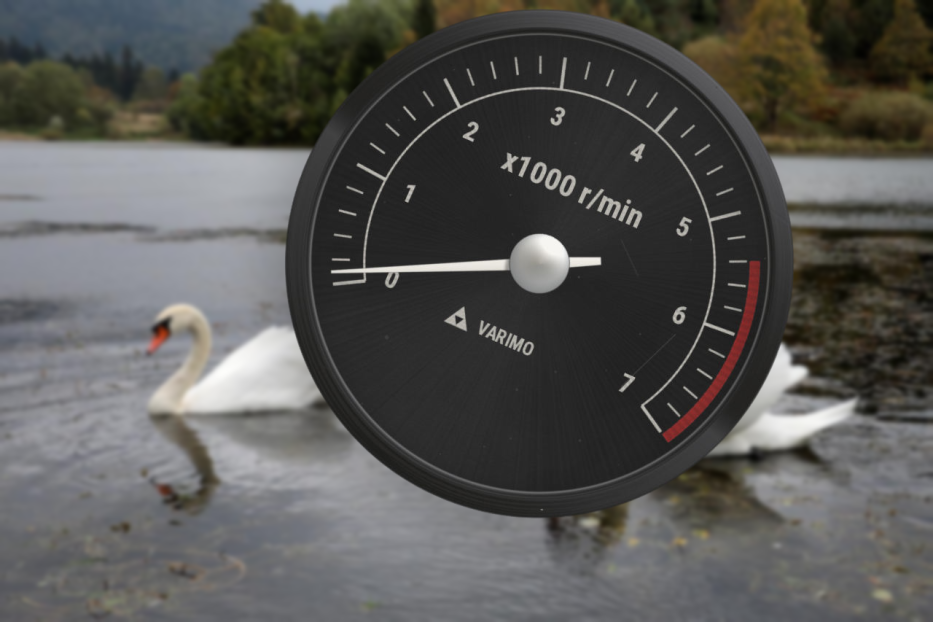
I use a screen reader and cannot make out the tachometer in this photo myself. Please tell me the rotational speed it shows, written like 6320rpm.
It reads 100rpm
